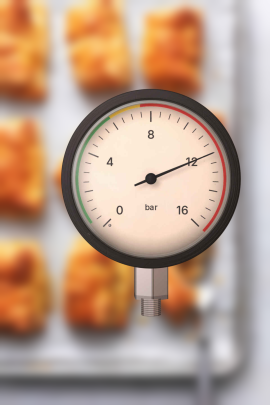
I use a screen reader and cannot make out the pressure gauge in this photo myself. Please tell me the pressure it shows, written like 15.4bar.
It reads 12bar
